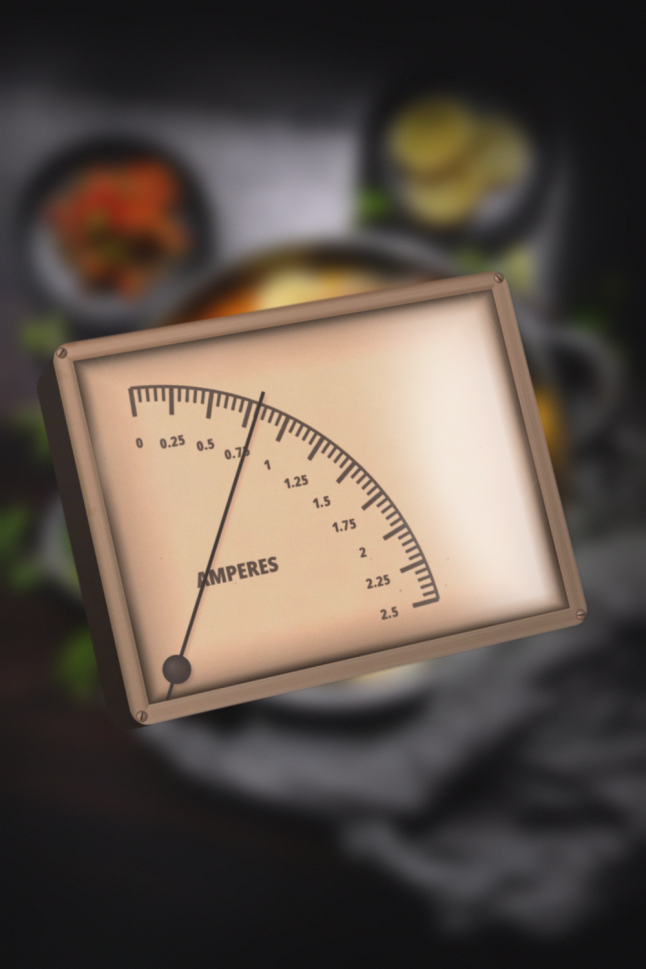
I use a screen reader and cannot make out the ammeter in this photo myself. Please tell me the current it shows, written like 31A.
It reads 0.8A
